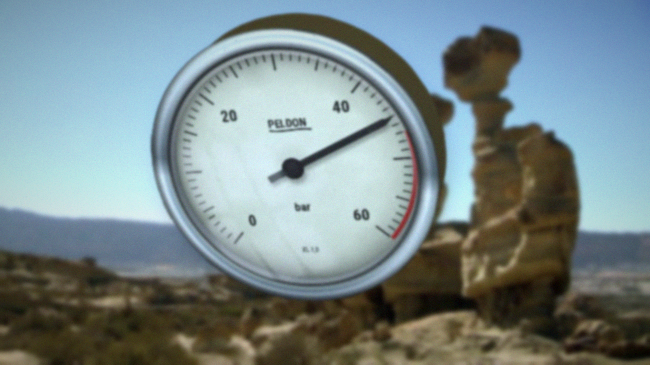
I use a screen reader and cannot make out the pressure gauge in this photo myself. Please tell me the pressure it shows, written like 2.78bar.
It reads 45bar
